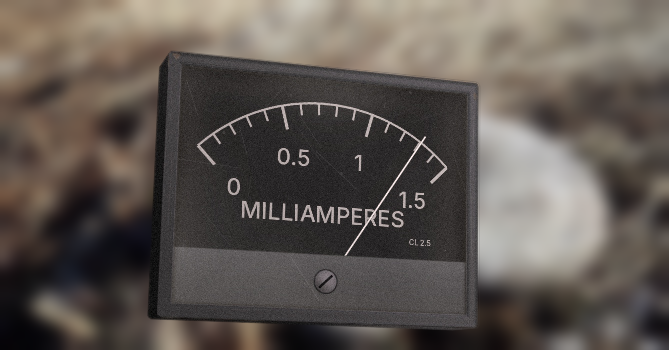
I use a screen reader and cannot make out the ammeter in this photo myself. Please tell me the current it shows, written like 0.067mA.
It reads 1.3mA
